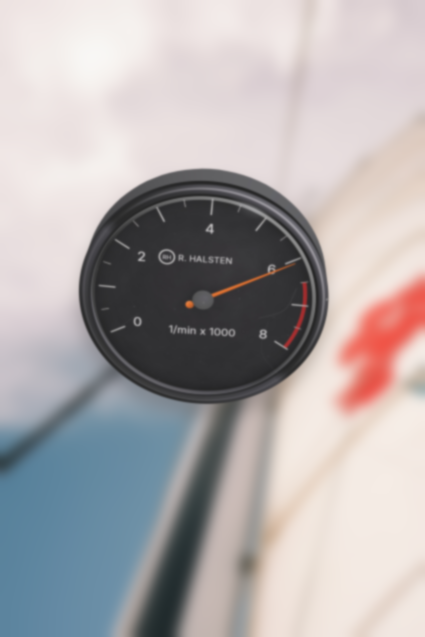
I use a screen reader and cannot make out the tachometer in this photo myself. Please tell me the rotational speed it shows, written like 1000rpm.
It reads 6000rpm
